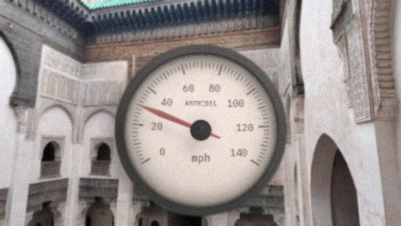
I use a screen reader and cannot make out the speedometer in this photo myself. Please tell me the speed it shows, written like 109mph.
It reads 30mph
